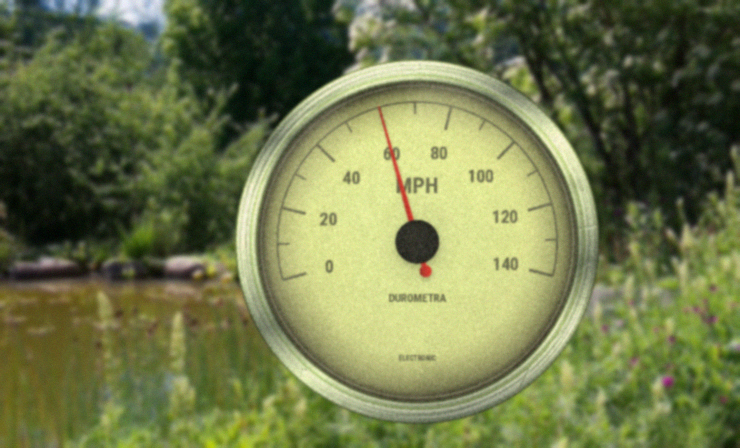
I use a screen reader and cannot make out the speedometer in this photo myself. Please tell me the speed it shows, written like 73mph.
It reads 60mph
